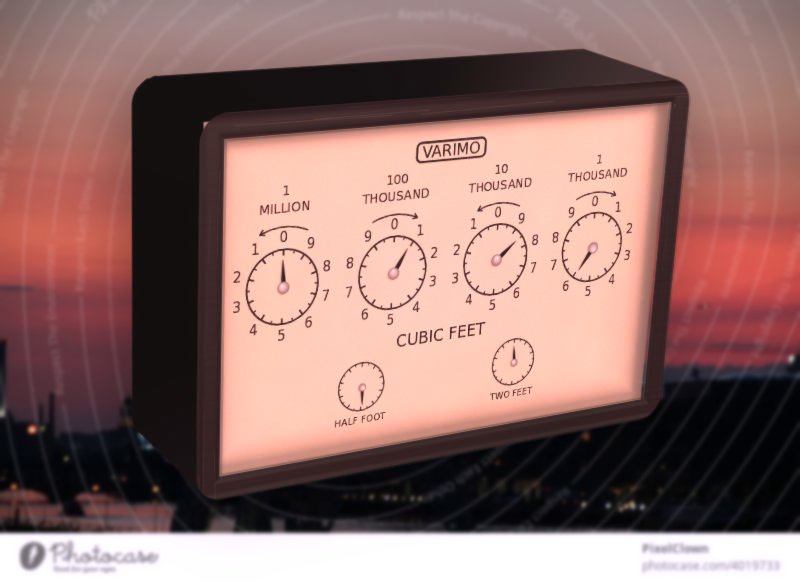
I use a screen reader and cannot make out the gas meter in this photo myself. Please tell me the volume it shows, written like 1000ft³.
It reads 8600ft³
